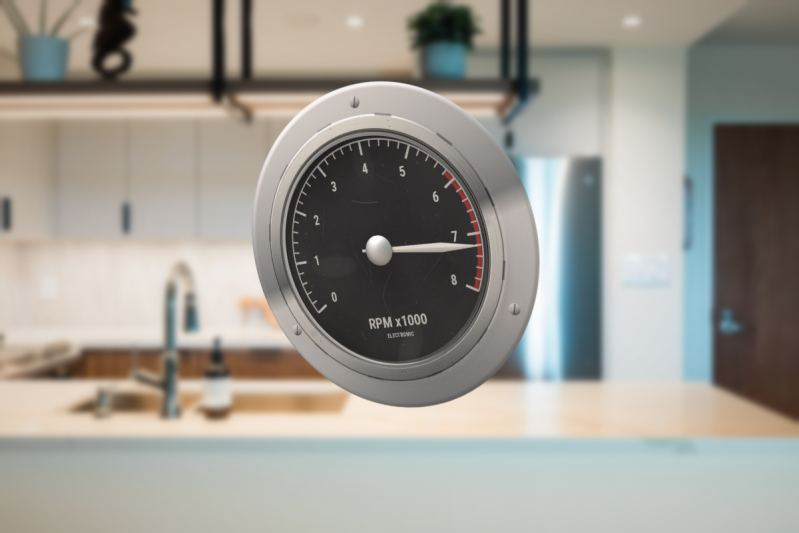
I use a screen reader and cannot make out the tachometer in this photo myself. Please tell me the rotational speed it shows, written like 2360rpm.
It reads 7200rpm
